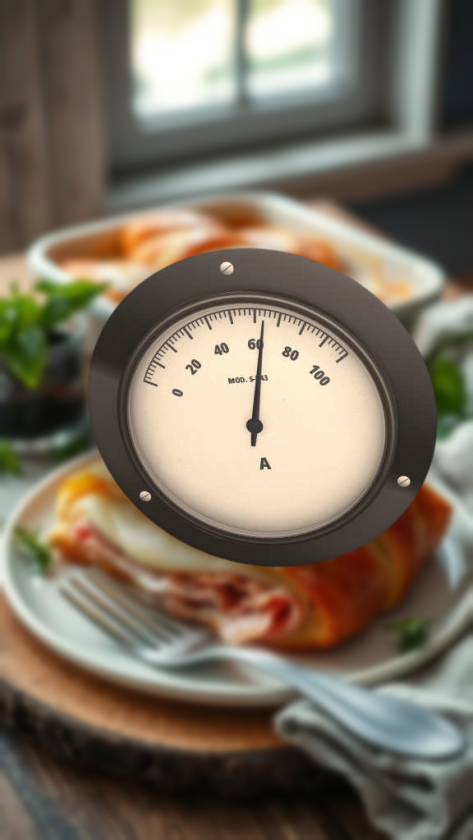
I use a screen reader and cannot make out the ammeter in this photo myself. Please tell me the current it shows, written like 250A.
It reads 64A
